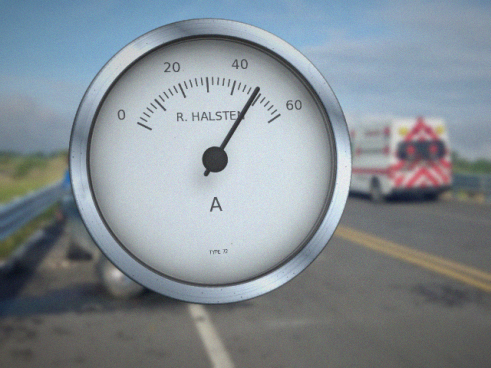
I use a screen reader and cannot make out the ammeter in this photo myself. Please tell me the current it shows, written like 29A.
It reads 48A
